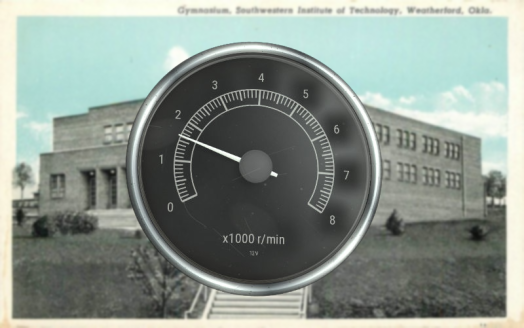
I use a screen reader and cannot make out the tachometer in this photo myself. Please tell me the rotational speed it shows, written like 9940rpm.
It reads 1600rpm
